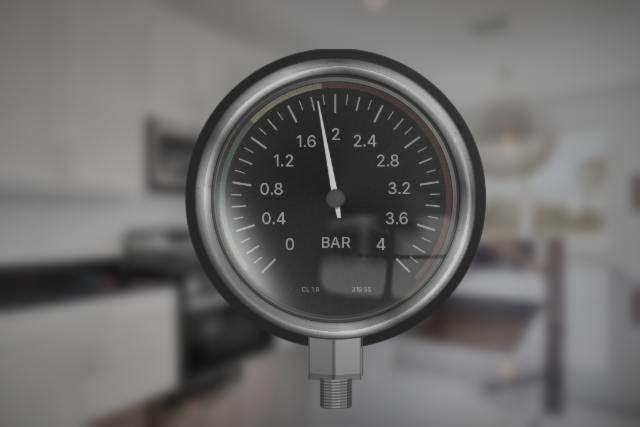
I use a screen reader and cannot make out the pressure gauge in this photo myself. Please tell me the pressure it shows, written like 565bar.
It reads 1.85bar
